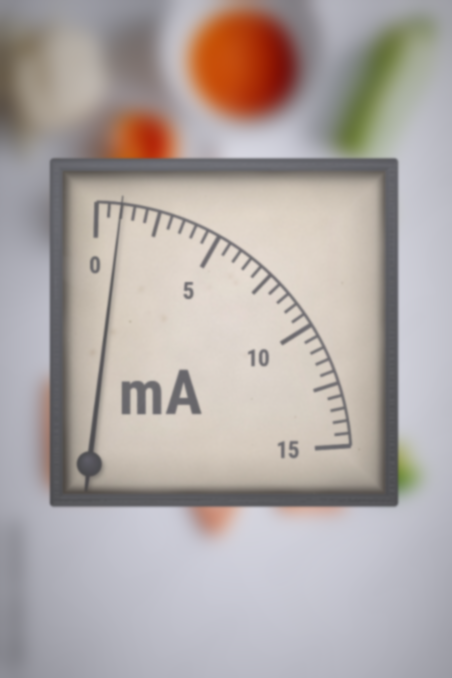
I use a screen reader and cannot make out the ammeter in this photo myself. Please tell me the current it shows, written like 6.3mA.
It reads 1mA
